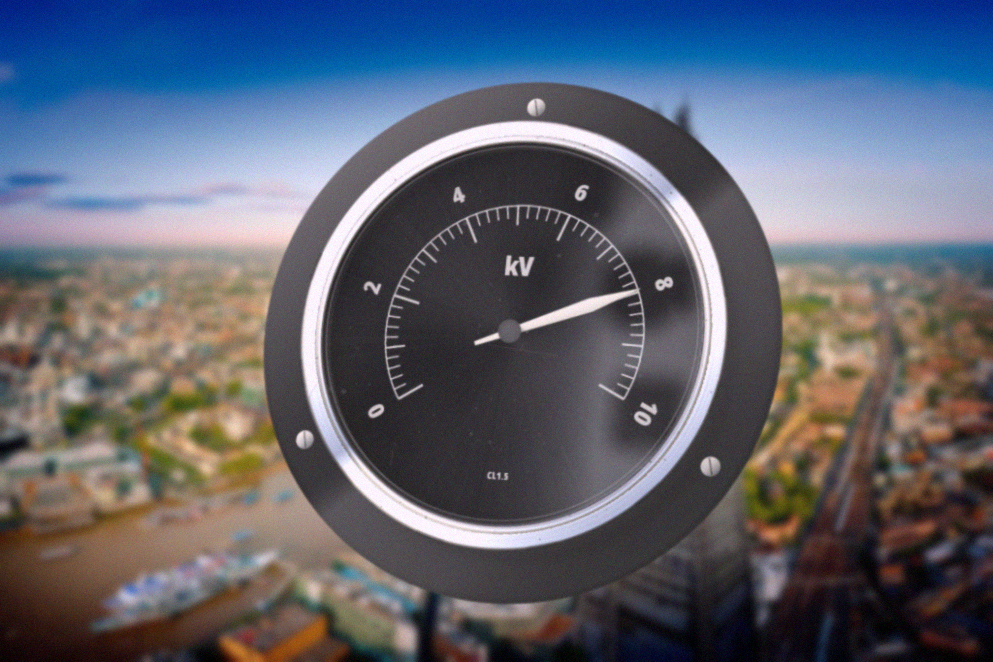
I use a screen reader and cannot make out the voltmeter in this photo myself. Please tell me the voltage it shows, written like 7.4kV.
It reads 8kV
